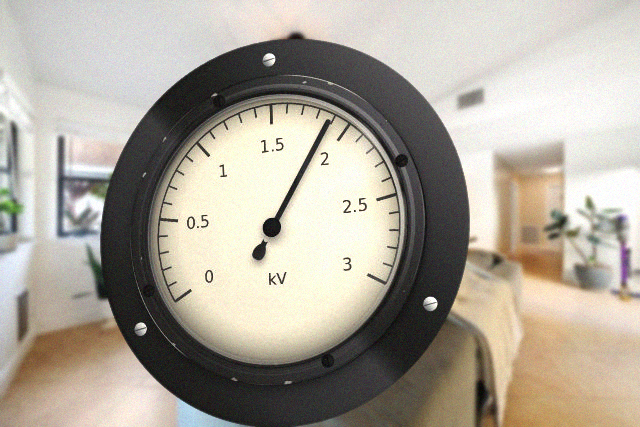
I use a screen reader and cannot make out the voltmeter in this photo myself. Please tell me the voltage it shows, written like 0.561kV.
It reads 1.9kV
